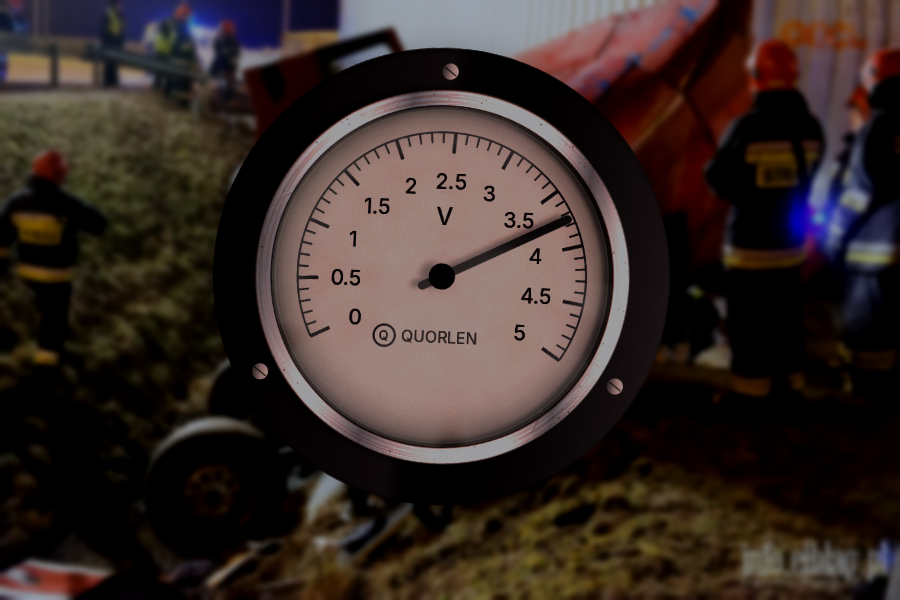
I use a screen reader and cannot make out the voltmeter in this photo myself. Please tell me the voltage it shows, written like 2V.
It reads 3.75V
